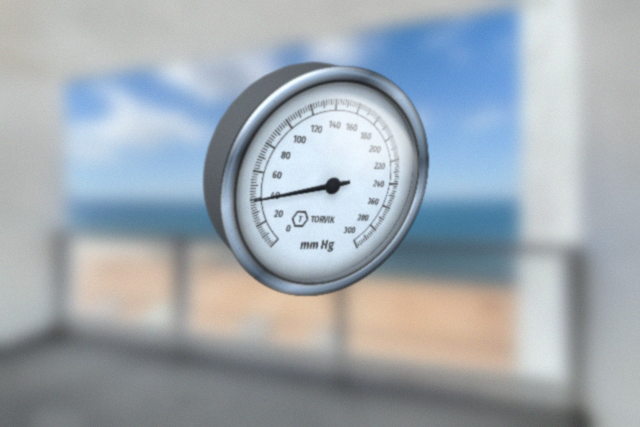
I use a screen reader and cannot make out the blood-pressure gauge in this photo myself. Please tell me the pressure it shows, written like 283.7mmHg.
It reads 40mmHg
